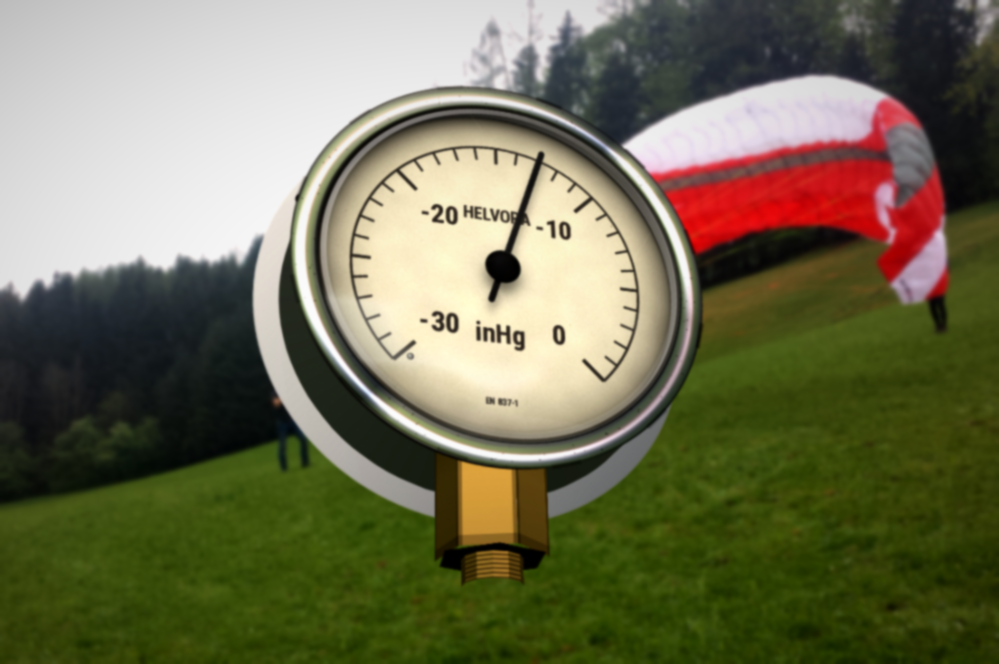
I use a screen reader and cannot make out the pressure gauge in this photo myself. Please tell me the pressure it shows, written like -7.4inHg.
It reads -13inHg
